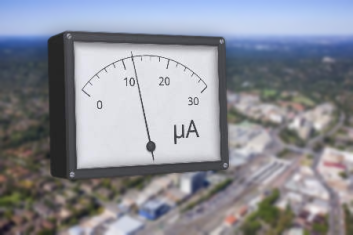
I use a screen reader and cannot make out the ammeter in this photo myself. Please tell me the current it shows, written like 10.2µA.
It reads 12µA
